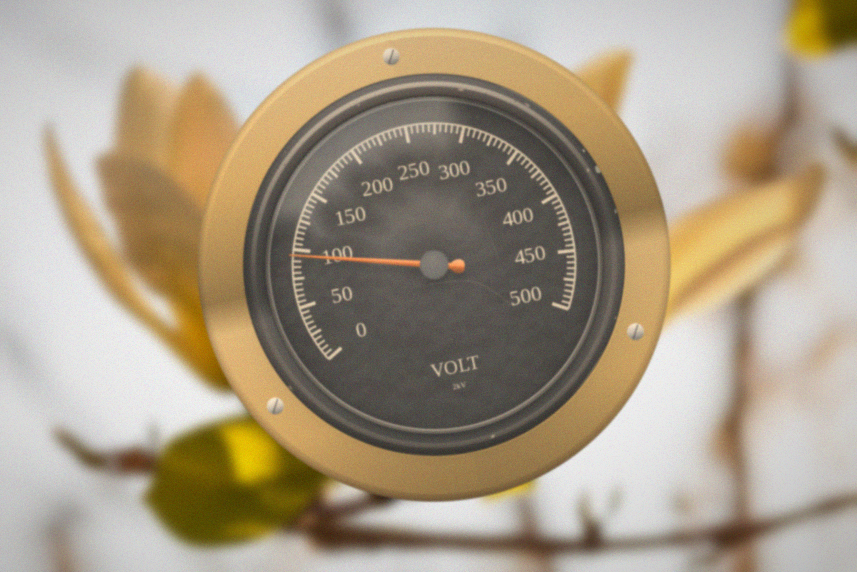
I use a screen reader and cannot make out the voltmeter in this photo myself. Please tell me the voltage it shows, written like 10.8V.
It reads 95V
